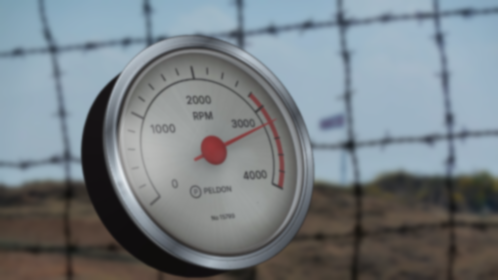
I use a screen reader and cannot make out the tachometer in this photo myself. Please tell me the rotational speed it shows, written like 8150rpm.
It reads 3200rpm
